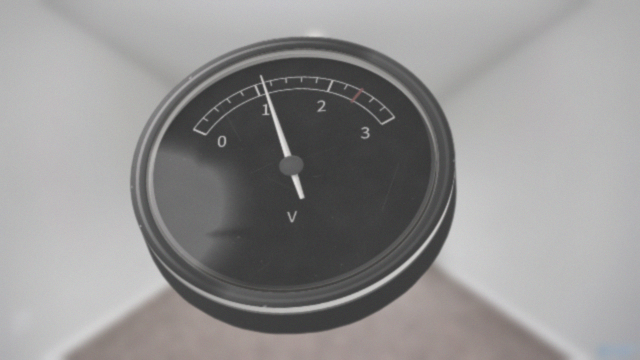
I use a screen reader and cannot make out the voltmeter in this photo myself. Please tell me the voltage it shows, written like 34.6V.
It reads 1.1V
